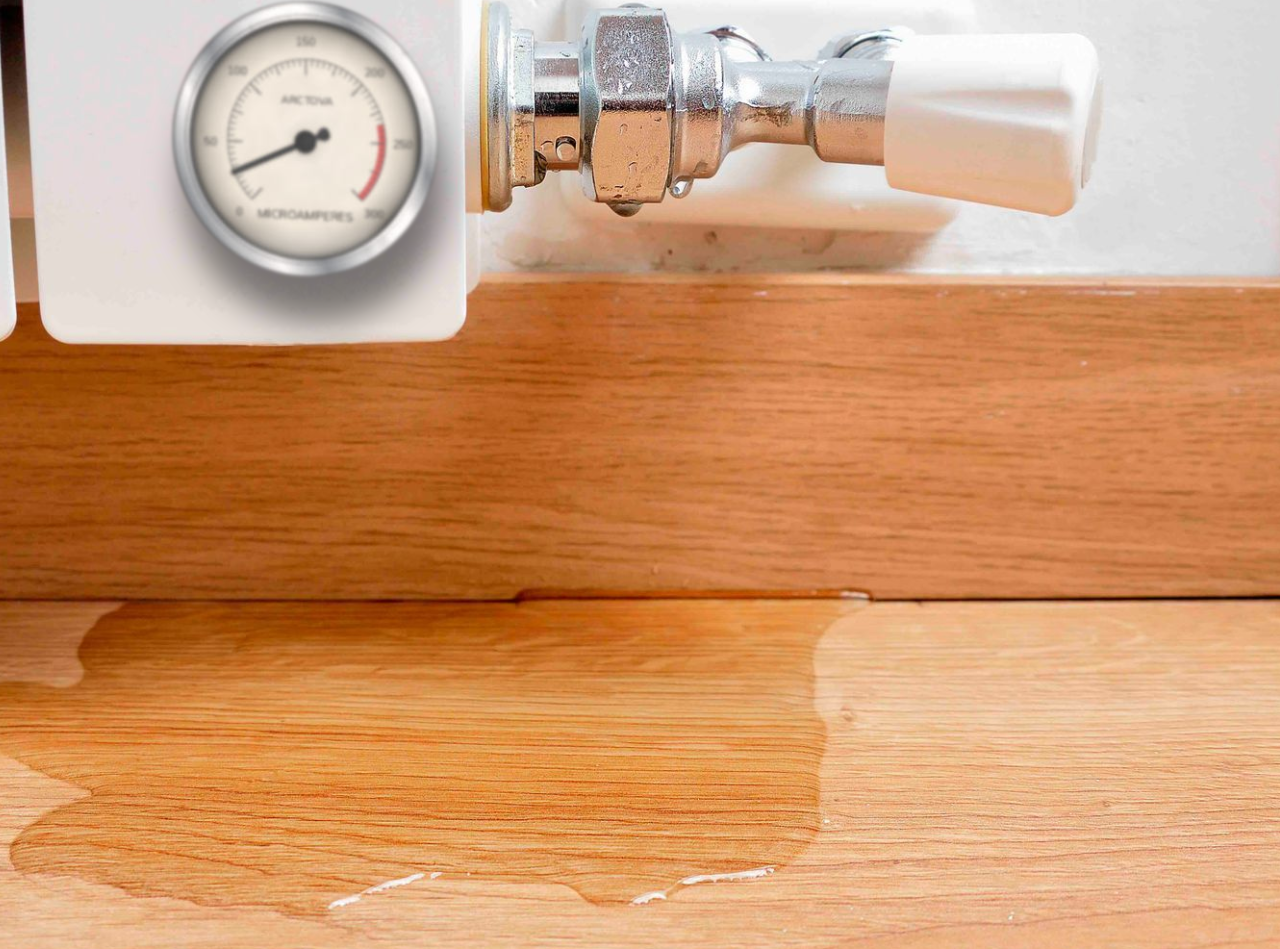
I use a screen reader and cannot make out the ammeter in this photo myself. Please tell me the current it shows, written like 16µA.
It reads 25µA
